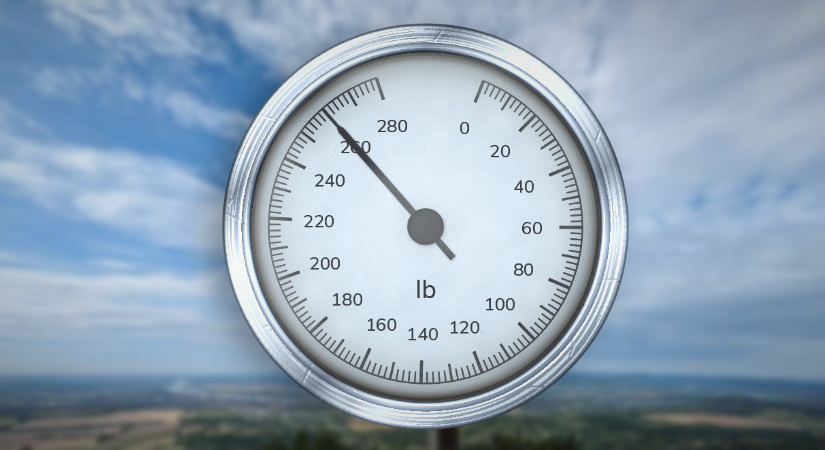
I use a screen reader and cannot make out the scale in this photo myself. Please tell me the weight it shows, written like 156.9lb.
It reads 260lb
